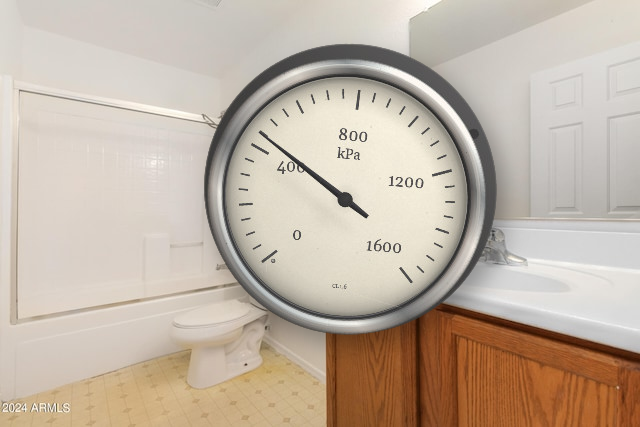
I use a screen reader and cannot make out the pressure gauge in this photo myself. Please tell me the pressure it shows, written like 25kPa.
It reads 450kPa
